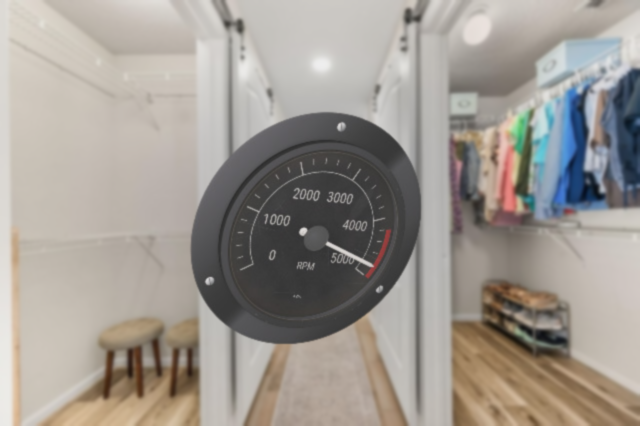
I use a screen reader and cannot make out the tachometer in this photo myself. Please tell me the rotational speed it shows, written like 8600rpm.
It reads 4800rpm
